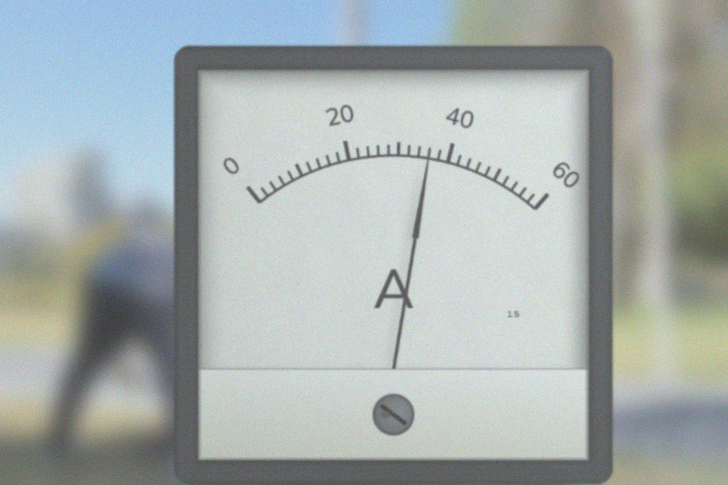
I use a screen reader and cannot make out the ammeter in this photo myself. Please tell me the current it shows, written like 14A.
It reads 36A
